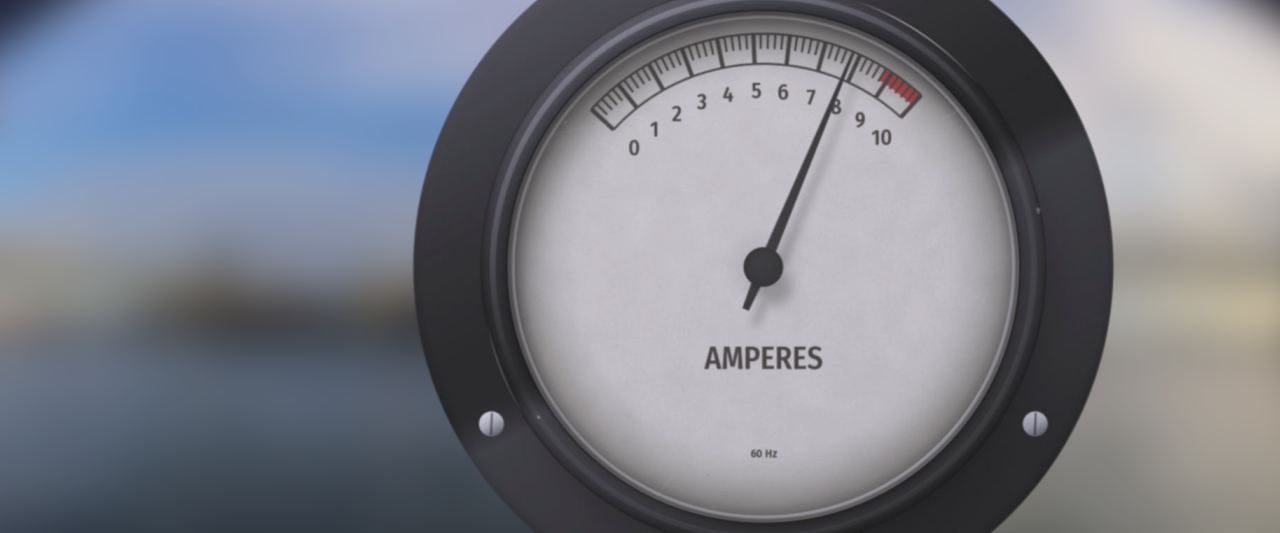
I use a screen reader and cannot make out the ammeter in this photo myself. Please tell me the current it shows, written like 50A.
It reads 7.8A
